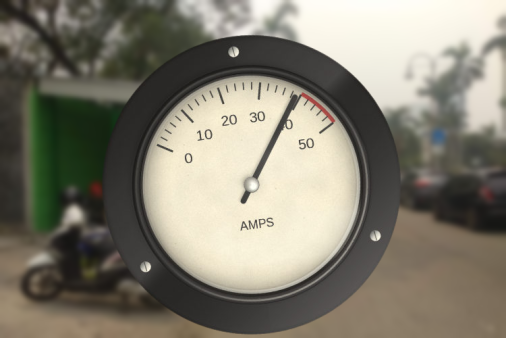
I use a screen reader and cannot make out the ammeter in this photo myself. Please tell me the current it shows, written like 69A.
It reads 39A
